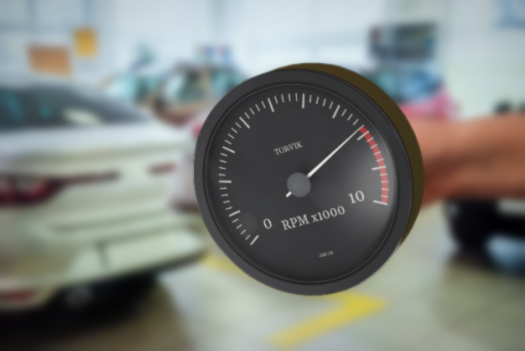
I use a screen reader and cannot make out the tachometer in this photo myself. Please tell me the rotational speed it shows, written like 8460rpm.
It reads 7800rpm
